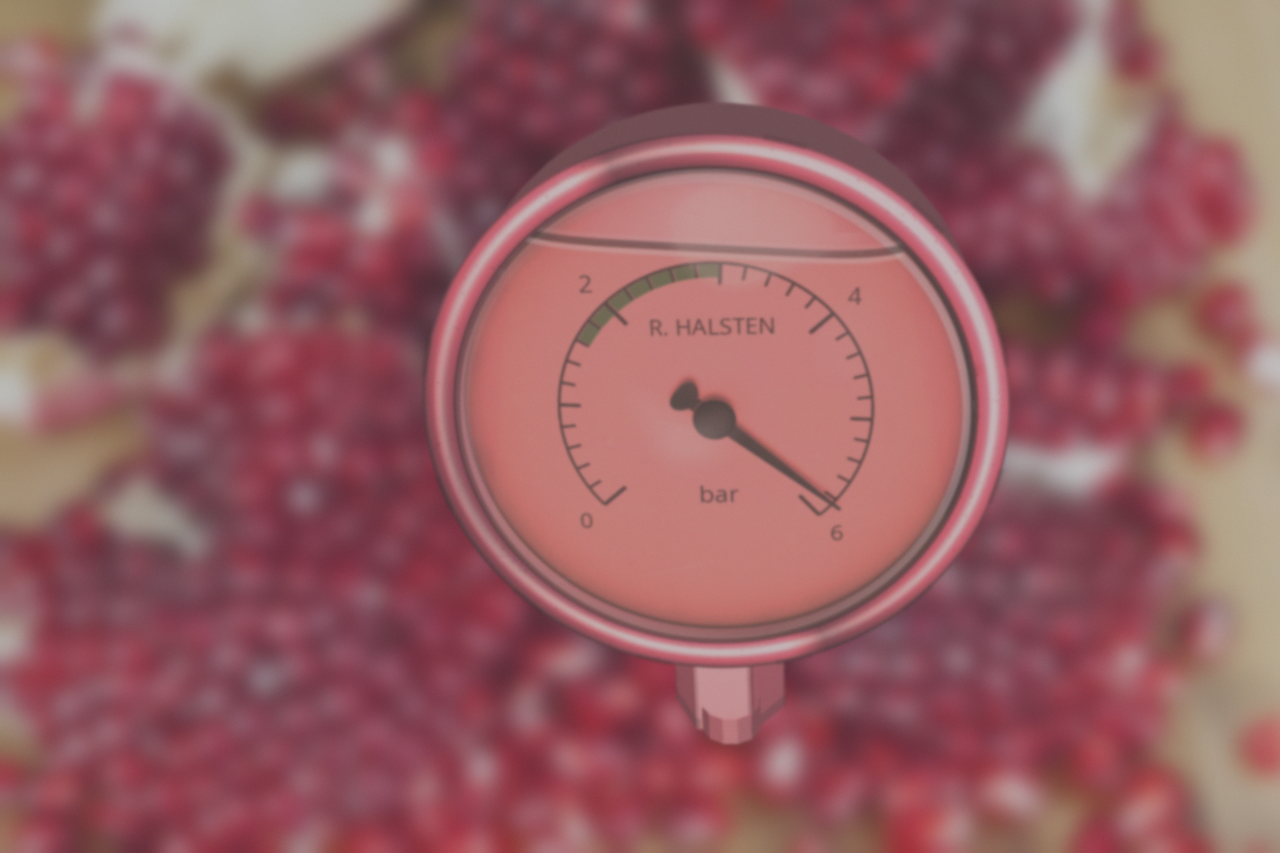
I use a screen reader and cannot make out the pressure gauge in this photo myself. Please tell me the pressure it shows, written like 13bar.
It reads 5.8bar
